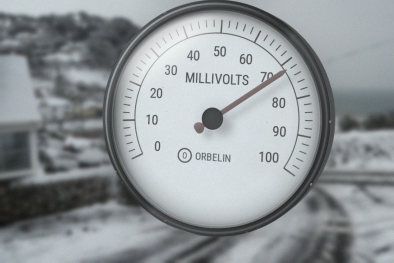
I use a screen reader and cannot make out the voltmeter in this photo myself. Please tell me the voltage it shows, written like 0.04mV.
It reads 72mV
